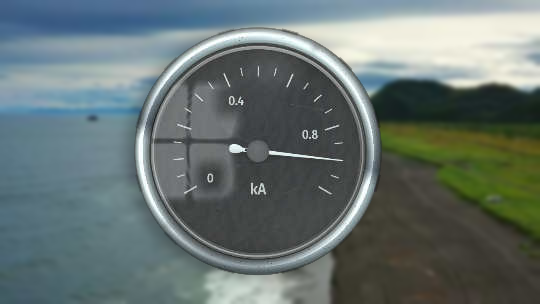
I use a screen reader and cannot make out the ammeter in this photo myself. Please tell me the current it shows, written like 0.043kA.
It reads 0.9kA
